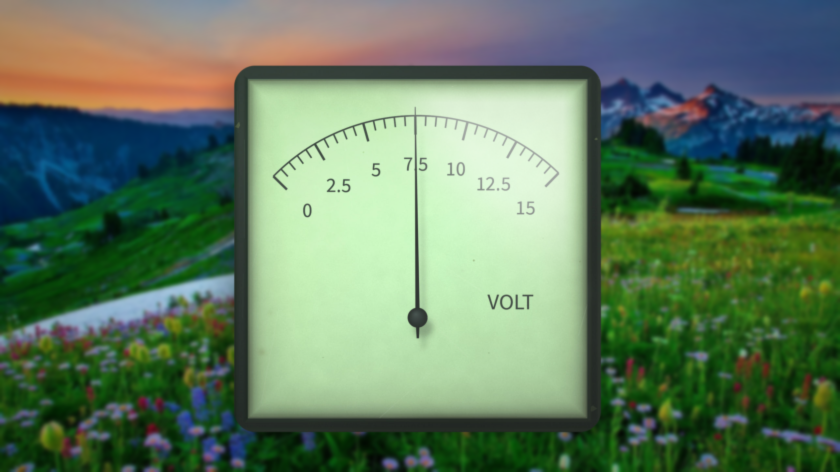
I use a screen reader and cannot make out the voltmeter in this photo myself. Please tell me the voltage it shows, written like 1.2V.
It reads 7.5V
